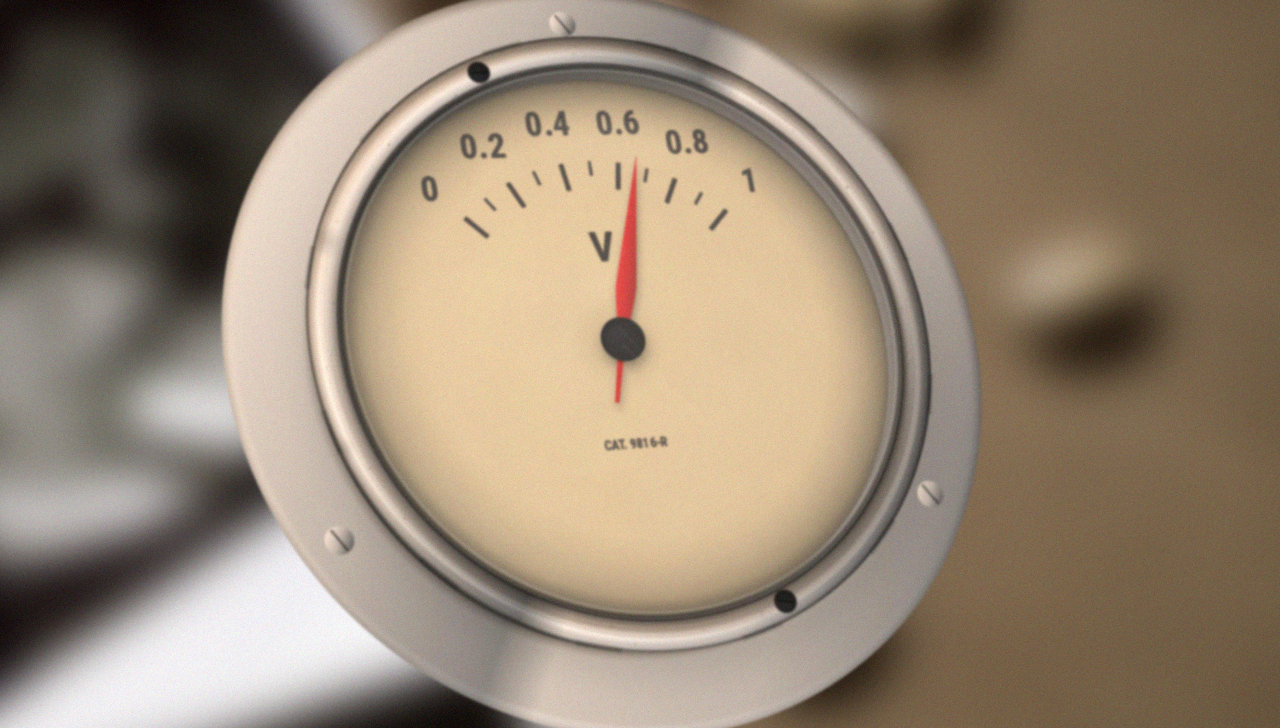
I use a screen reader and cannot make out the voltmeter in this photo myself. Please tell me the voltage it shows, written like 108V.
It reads 0.65V
